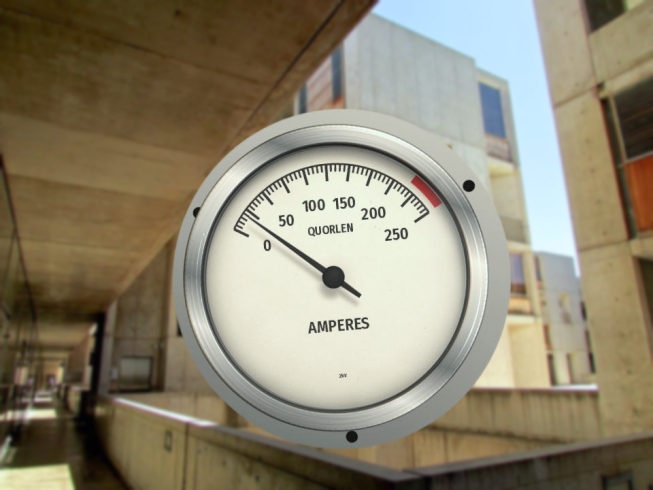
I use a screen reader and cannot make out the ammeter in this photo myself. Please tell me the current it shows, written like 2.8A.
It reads 20A
